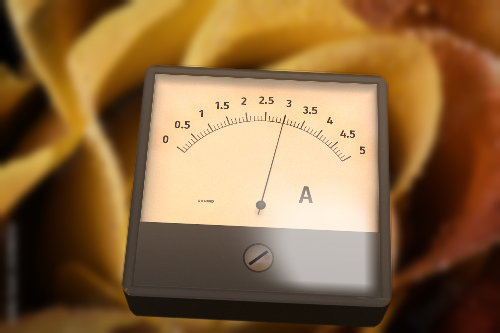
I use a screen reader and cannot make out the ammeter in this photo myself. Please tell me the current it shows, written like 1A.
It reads 3A
